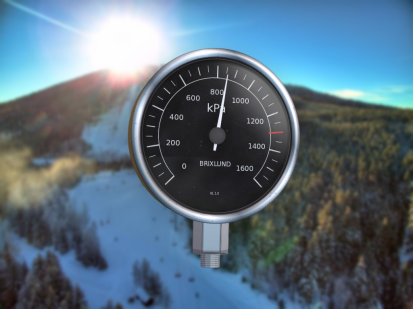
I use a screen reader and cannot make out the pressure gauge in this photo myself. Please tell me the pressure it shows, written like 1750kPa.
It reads 850kPa
